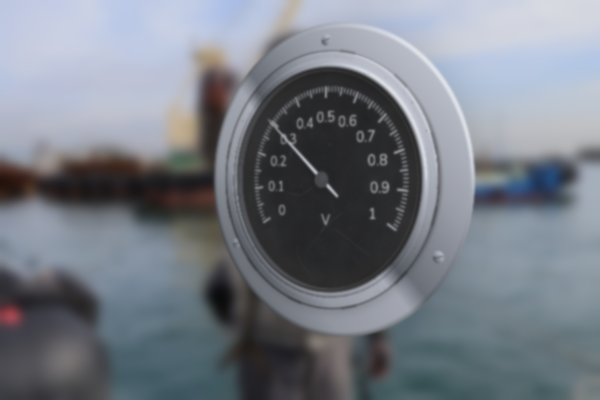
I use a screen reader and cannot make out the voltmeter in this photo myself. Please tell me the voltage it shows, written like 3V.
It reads 0.3V
